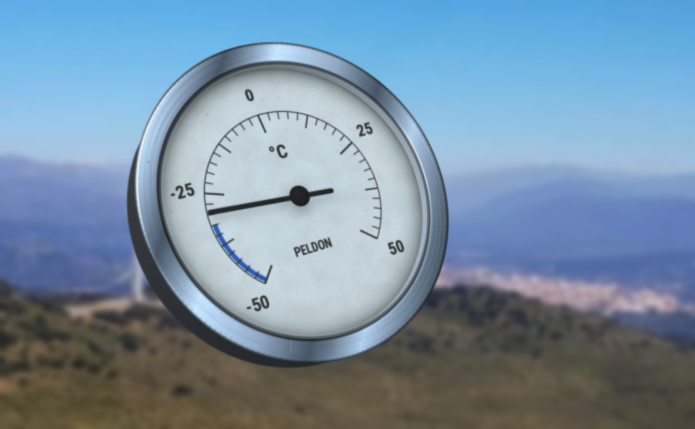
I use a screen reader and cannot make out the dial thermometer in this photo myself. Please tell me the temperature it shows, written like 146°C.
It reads -30°C
